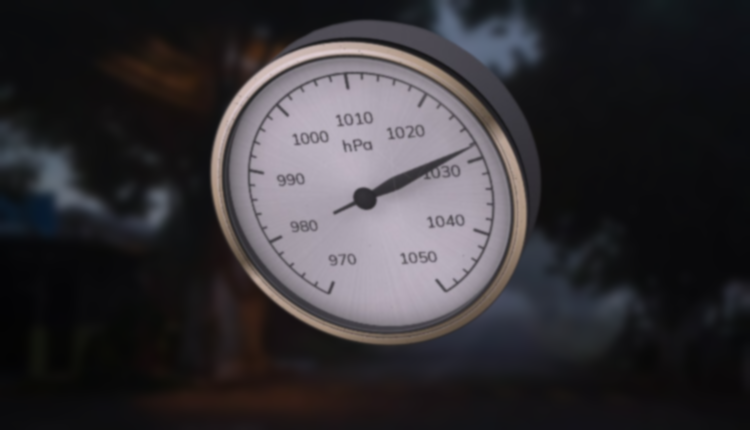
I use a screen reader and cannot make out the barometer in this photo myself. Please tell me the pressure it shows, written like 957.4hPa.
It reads 1028hPa
